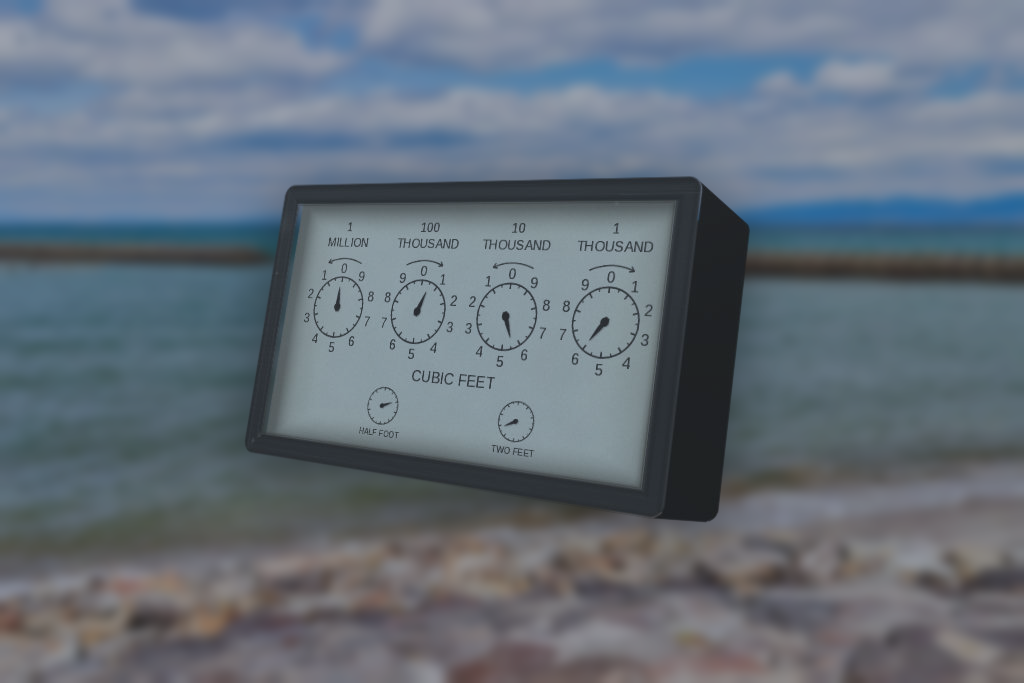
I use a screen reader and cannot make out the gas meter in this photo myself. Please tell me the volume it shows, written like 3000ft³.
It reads 5600ft³
